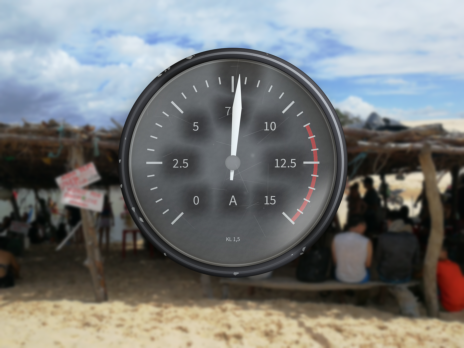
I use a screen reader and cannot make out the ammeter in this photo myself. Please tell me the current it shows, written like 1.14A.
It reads 7.75A
